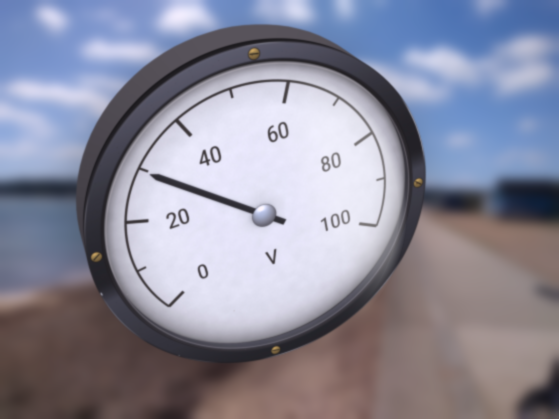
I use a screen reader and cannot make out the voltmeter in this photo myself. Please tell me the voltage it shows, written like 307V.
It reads 30V
